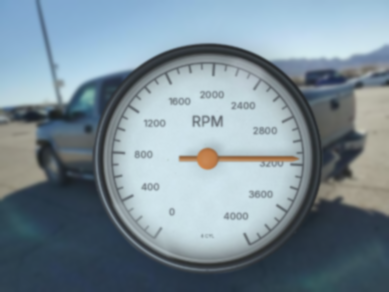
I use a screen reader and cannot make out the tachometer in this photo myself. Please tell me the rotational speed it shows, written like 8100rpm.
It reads 3150rpm
